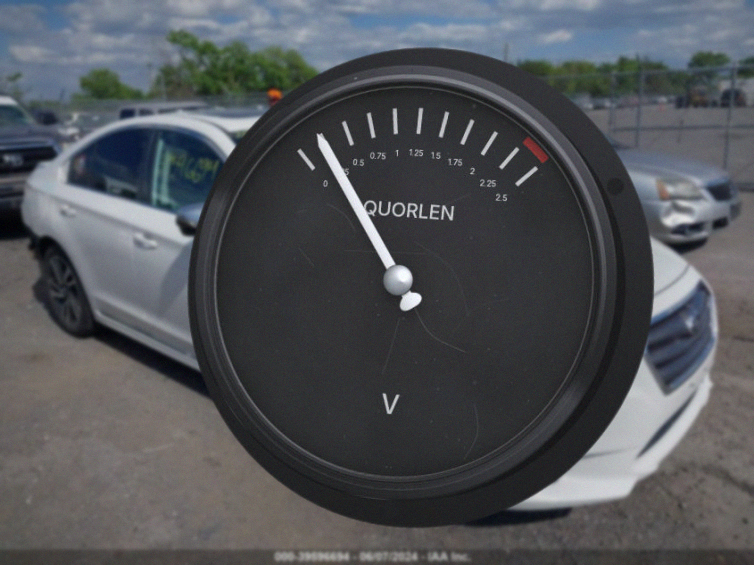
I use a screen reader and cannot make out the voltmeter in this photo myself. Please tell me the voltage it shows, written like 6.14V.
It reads 0.25V
